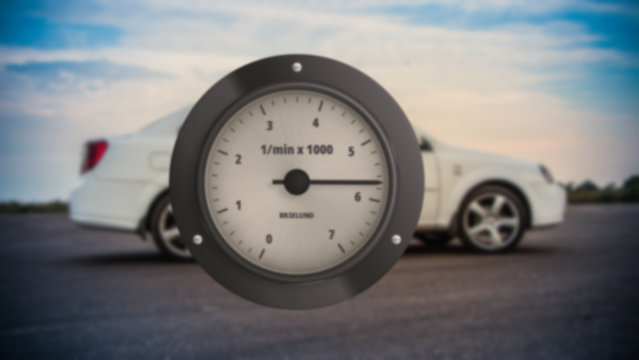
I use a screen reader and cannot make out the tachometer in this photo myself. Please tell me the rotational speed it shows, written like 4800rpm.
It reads 5700rpm
